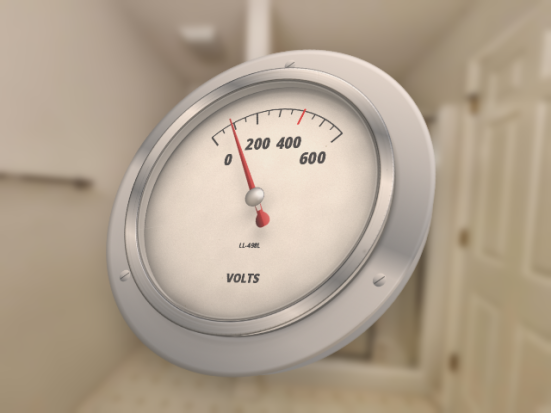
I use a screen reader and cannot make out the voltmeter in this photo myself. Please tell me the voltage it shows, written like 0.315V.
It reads 100V
